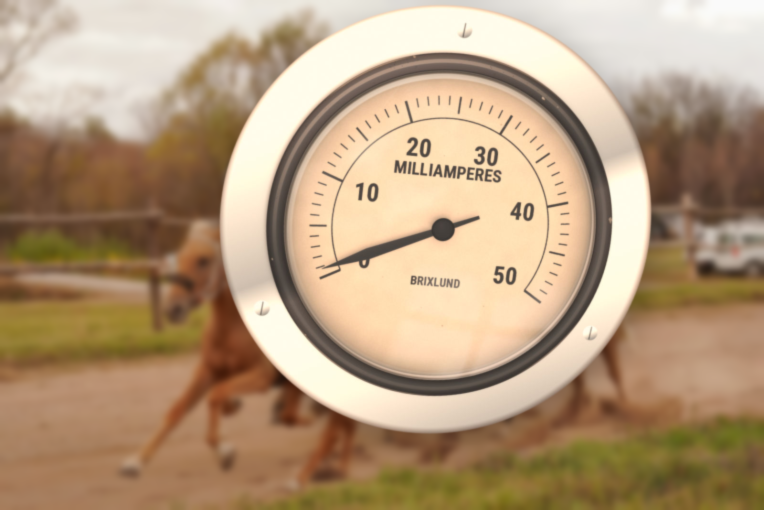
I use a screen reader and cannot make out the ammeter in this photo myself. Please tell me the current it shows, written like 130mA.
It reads 1mA
